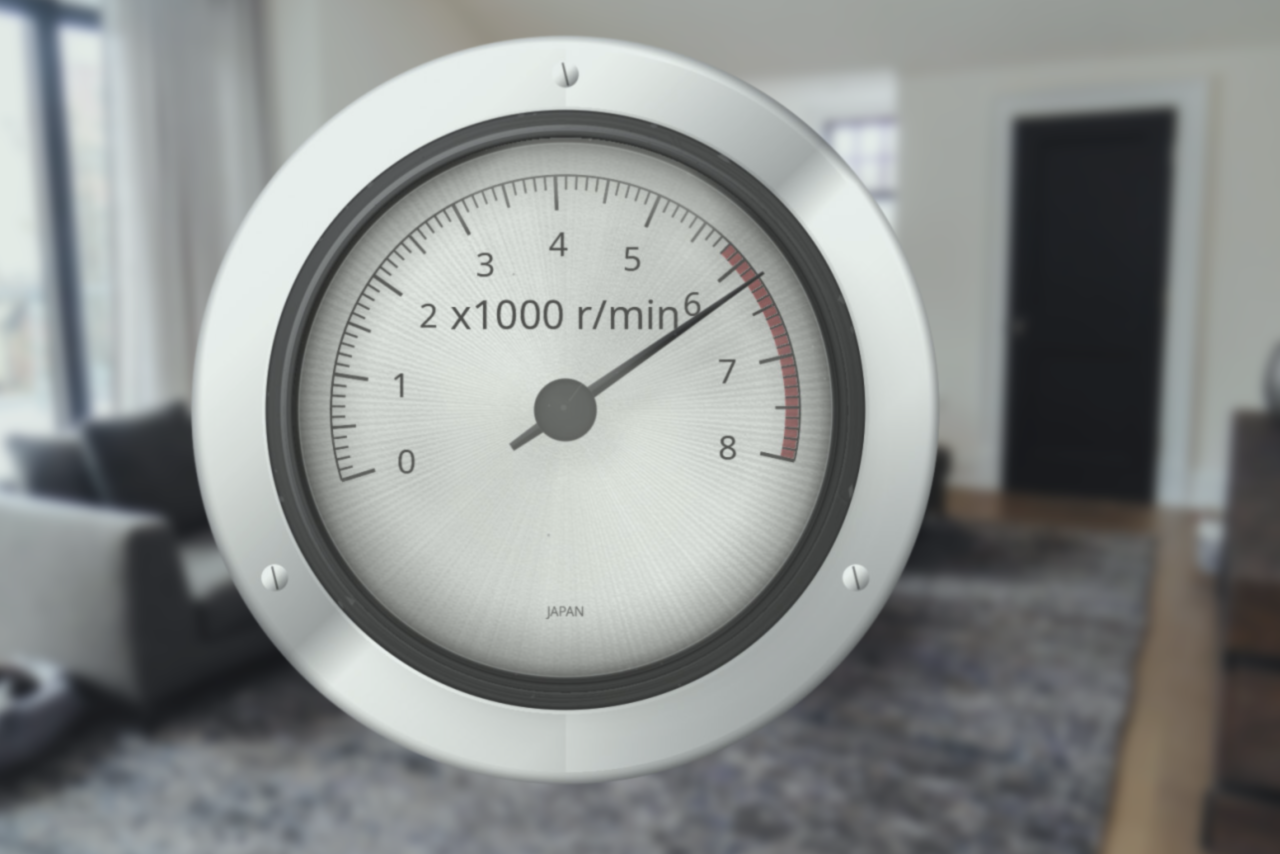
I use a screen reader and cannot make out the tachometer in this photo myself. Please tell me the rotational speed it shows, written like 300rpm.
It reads 6200rpm
